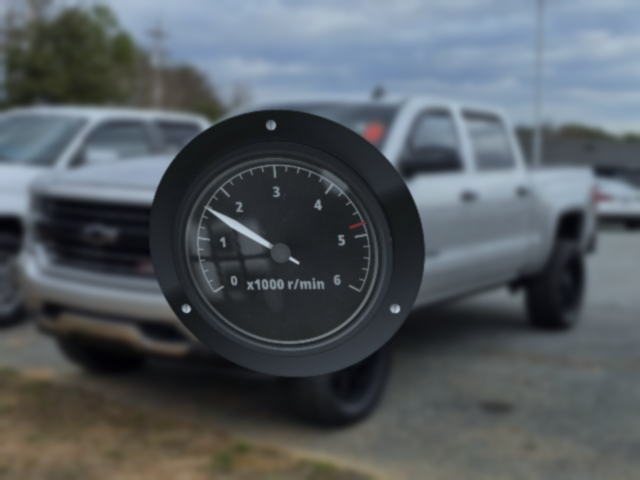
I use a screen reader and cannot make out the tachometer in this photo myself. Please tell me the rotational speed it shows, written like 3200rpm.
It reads 1600rpm
